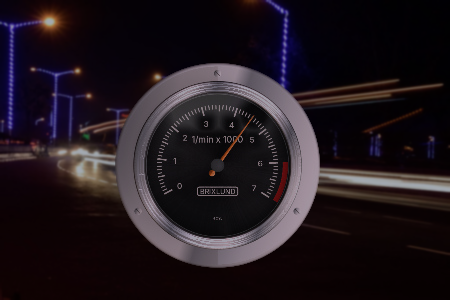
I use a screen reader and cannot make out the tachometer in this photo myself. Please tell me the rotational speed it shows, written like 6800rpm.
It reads 4500rpm
